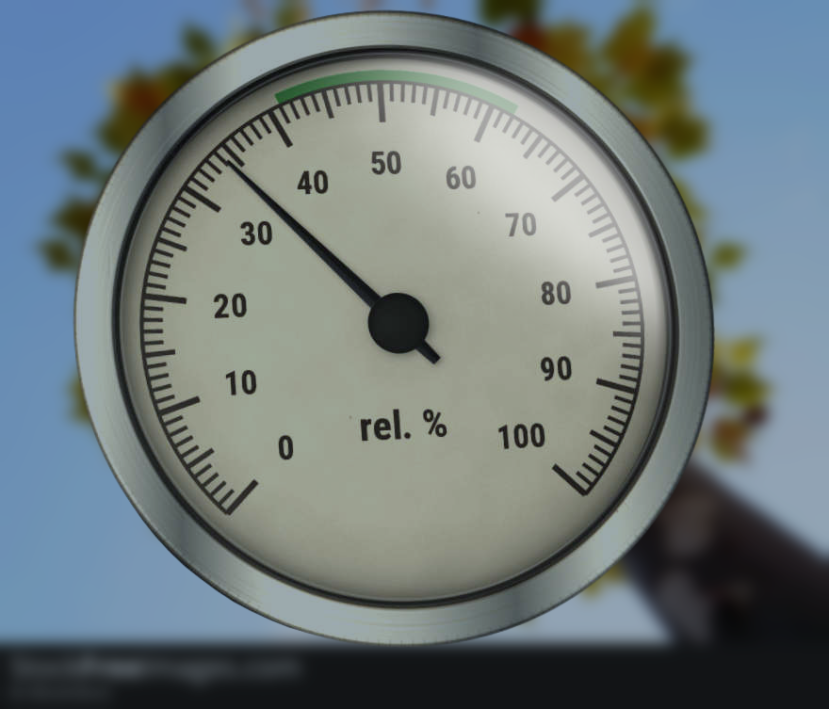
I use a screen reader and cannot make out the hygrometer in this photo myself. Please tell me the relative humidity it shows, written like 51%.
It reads 34%
